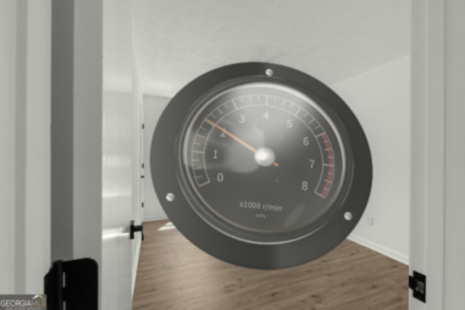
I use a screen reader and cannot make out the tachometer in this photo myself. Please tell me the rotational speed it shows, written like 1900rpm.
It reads 2000rpm
